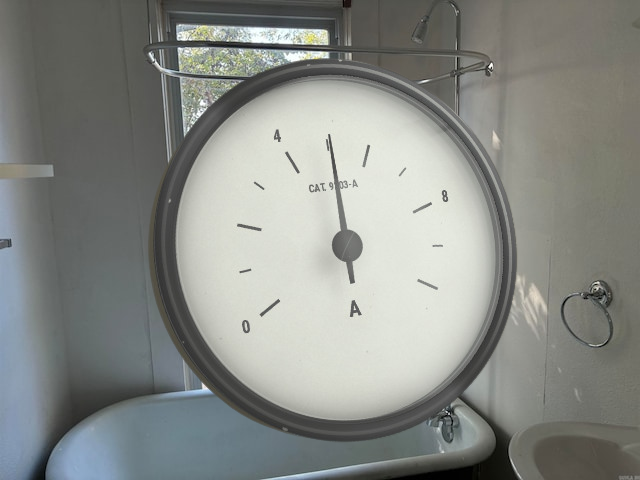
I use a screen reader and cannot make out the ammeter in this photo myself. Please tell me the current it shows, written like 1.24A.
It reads 5A
